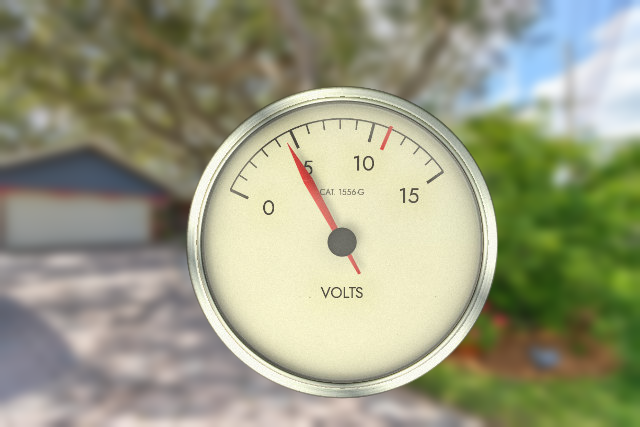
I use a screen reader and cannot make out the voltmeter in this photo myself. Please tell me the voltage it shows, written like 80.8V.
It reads 4.5V
